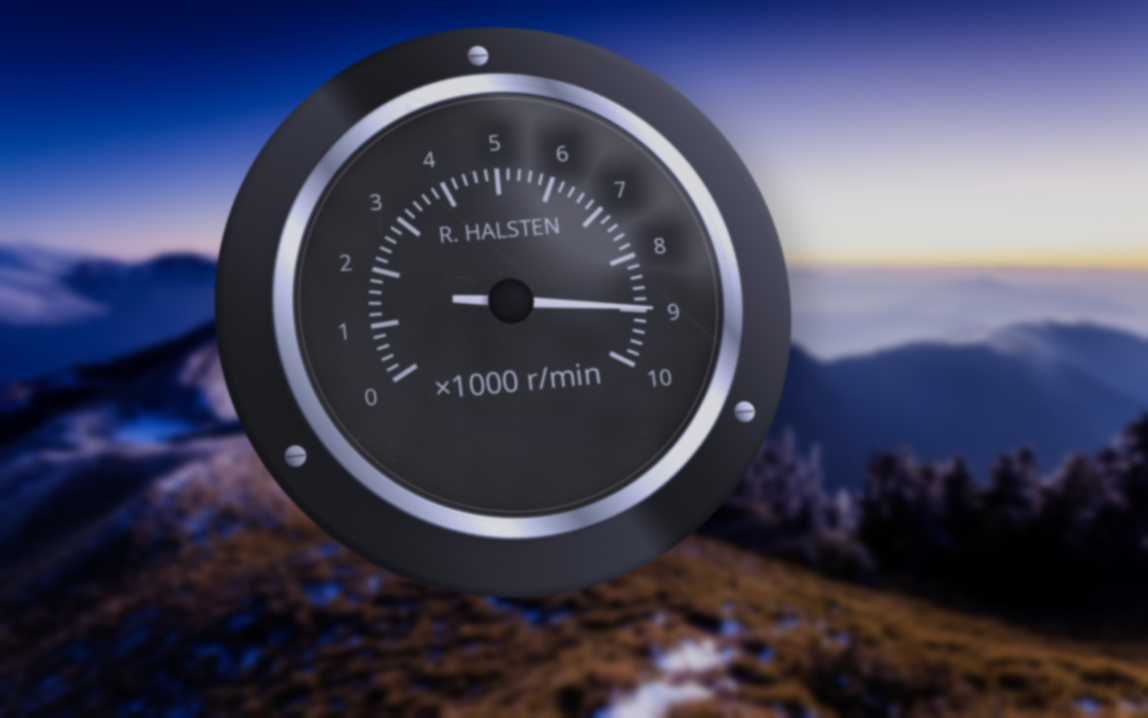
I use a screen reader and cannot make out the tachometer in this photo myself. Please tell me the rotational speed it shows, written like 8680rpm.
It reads 9000rpm
